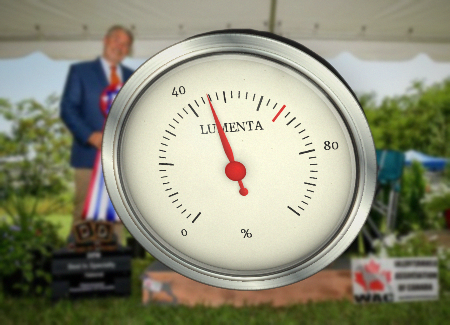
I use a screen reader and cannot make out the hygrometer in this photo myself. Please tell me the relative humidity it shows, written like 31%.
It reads 46%
